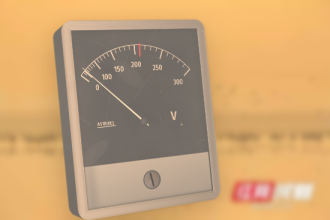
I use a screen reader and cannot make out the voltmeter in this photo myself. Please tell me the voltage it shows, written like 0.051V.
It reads 50V
